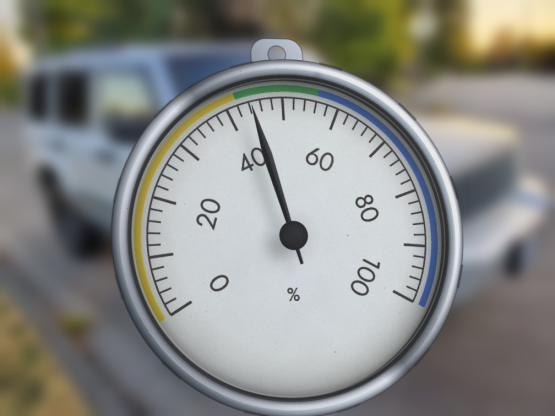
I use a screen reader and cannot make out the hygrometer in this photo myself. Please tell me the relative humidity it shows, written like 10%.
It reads 44%
